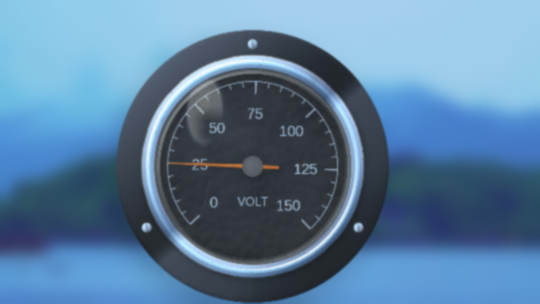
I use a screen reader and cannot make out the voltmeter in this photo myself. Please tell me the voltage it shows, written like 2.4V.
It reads 25V
